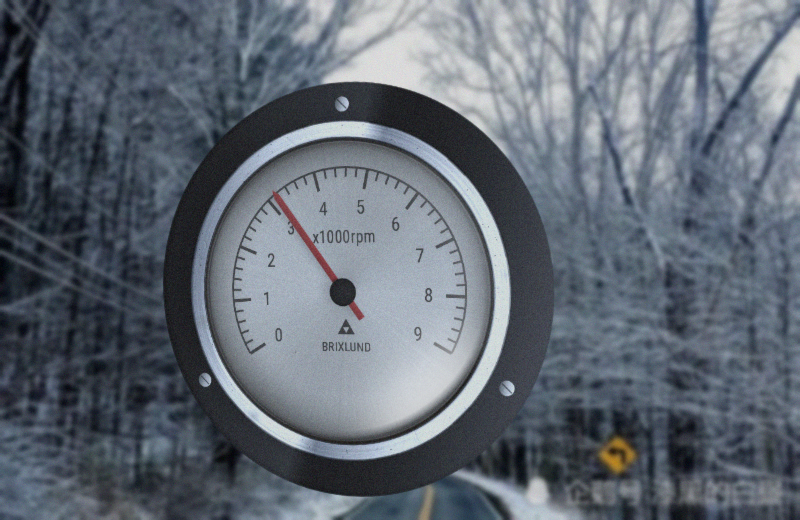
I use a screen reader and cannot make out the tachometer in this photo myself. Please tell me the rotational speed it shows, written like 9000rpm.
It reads 3200rpm
